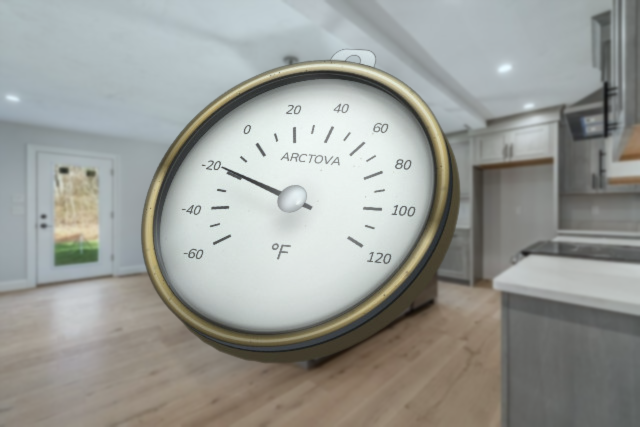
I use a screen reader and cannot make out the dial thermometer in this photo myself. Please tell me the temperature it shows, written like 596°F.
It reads -20°F
